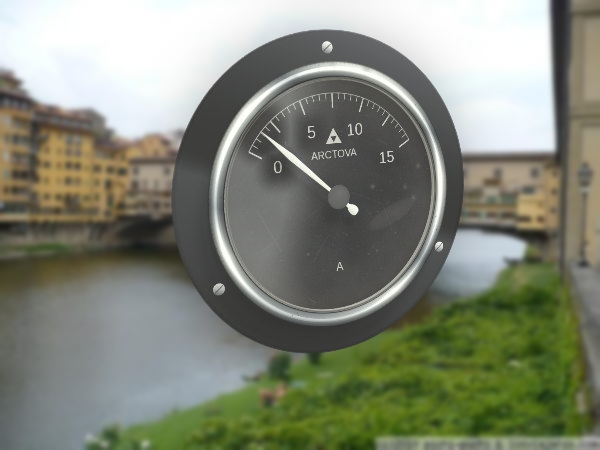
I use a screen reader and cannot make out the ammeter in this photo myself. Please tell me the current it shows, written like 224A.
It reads 1.5A
